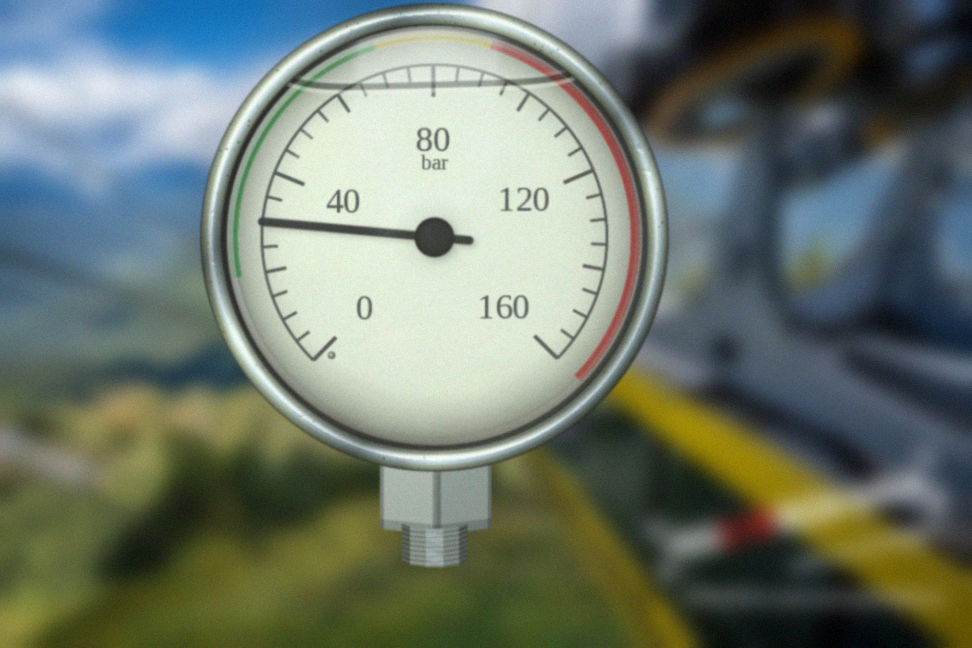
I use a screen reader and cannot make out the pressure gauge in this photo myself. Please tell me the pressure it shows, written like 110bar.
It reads 30bar
